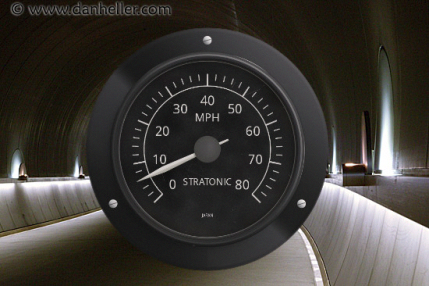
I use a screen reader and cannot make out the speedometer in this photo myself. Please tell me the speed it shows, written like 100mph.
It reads 6mph
